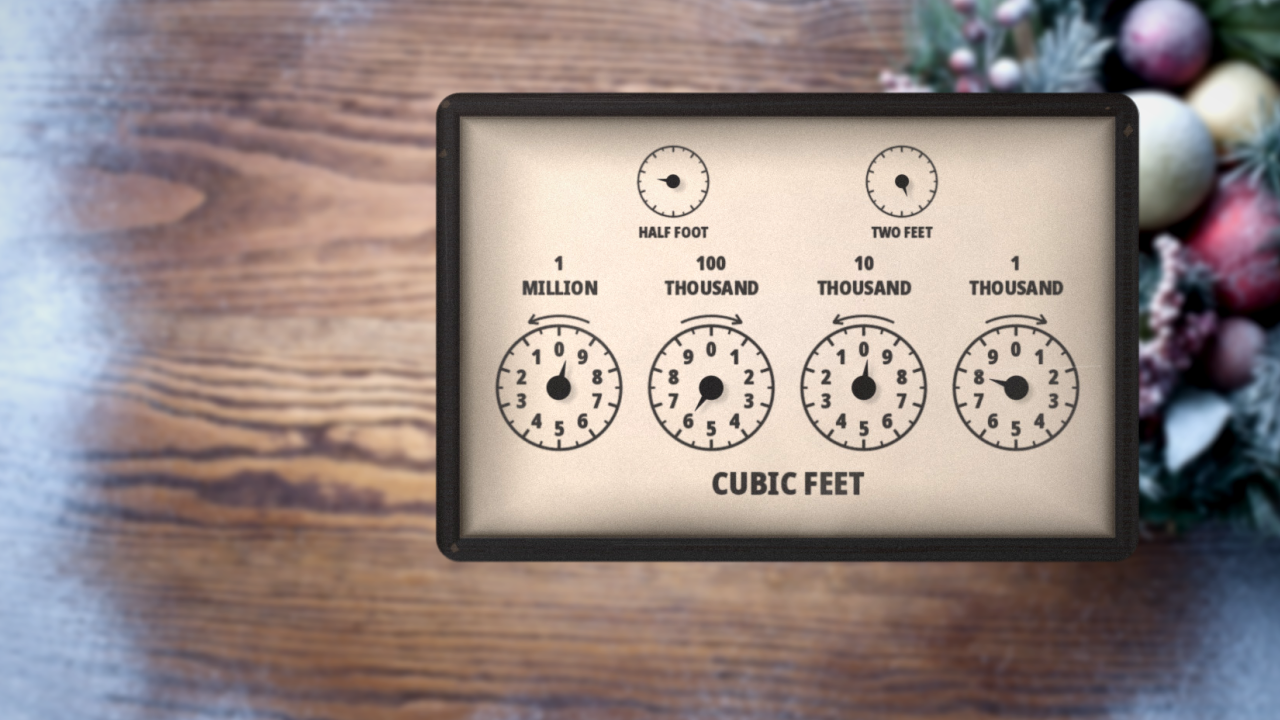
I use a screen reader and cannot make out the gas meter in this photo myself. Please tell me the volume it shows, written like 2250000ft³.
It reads 959800ft³
